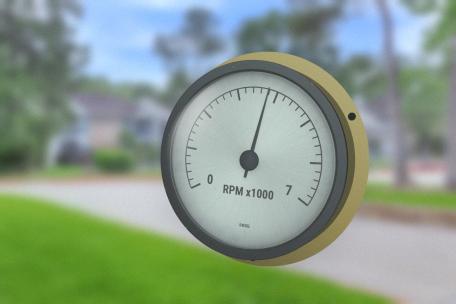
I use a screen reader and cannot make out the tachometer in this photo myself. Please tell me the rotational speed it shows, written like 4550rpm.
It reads 3800rpm
